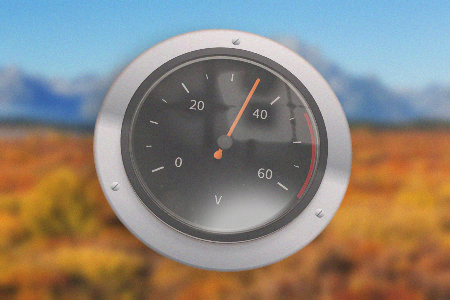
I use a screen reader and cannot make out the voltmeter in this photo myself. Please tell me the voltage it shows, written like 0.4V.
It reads 35V
